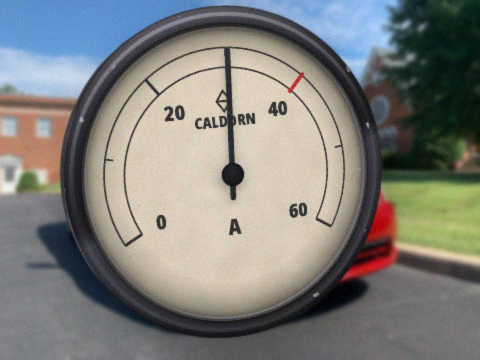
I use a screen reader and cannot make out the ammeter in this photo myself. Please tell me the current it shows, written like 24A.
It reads 30A
